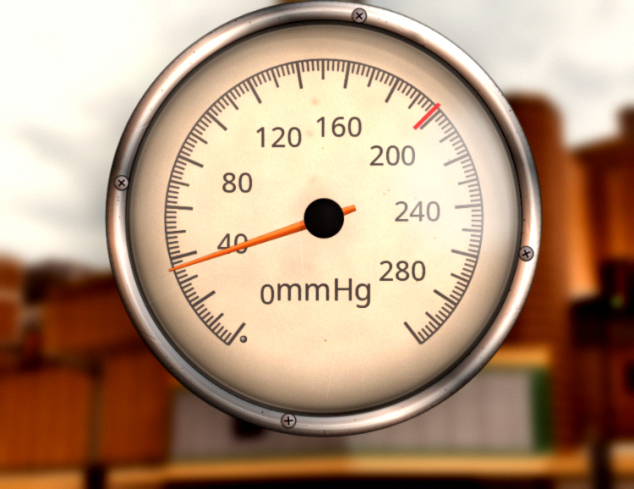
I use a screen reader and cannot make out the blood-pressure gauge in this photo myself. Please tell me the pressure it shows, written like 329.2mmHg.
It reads 36mmHg
